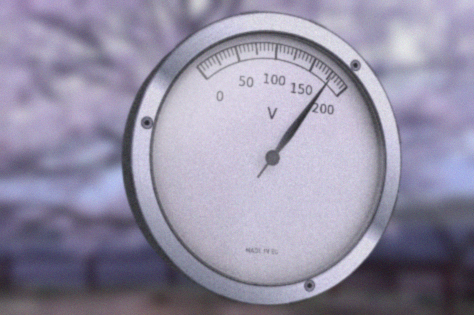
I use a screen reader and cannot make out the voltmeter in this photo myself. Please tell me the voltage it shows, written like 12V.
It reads 175V
